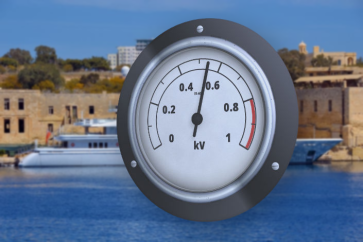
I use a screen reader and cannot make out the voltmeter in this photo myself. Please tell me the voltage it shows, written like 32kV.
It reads 0.55kV
